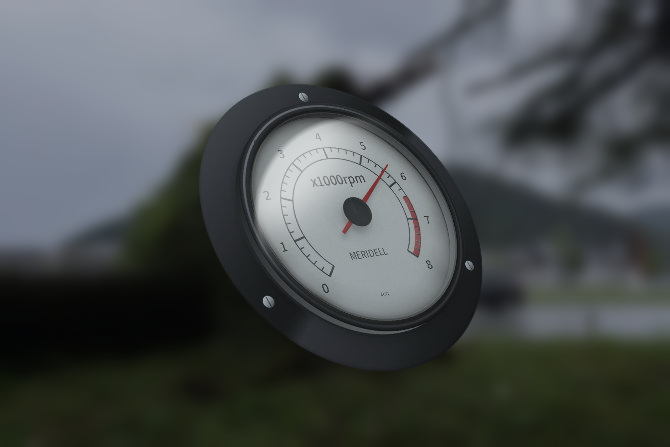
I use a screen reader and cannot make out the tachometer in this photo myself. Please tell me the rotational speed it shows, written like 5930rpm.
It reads 5600rpm
